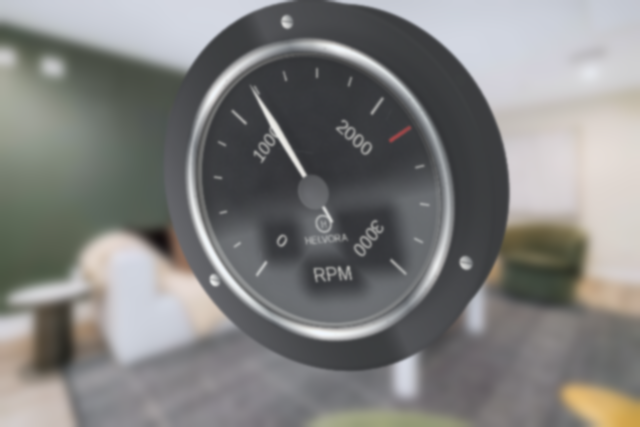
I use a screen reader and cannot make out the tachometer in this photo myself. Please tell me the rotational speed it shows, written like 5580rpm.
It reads 1200rpm
